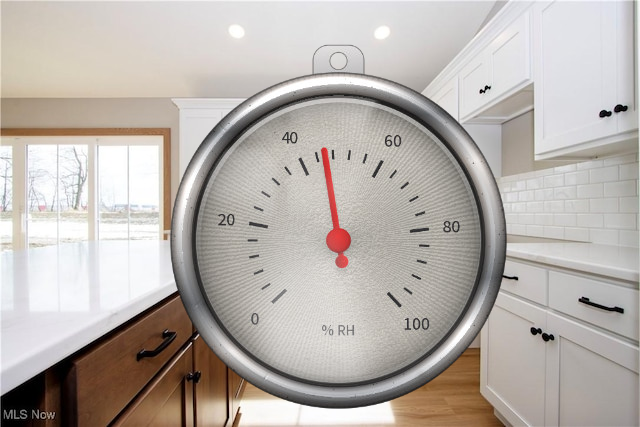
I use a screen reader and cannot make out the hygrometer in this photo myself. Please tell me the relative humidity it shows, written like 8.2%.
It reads 46%
